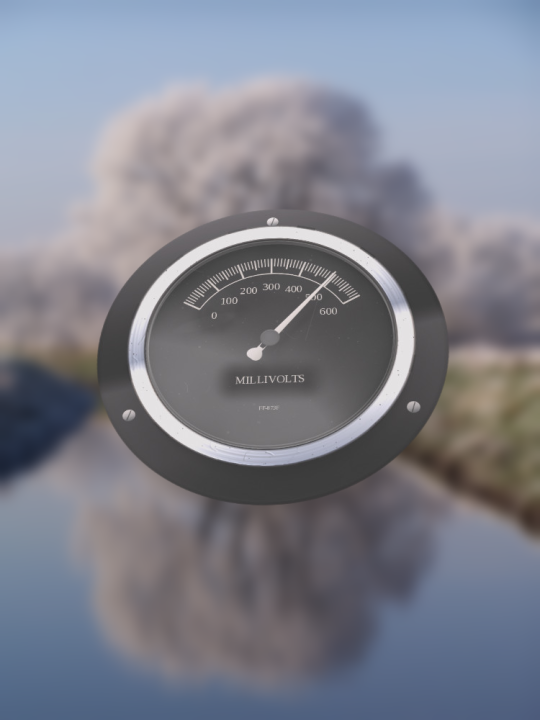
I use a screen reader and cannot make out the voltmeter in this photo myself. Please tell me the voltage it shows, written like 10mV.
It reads 500mV
